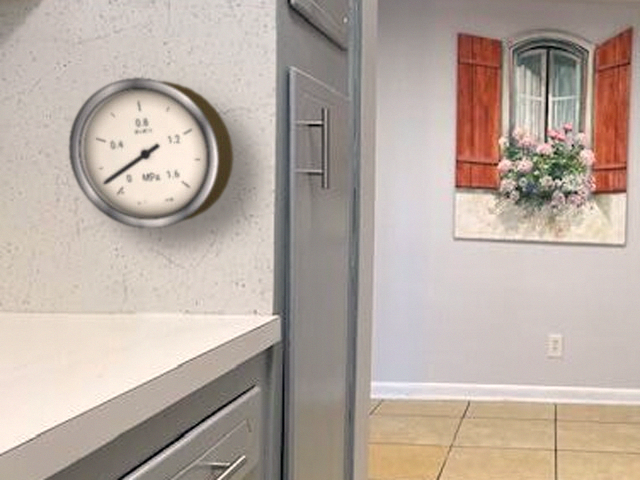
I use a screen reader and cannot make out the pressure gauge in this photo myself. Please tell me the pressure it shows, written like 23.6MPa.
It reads 0.1MPa
